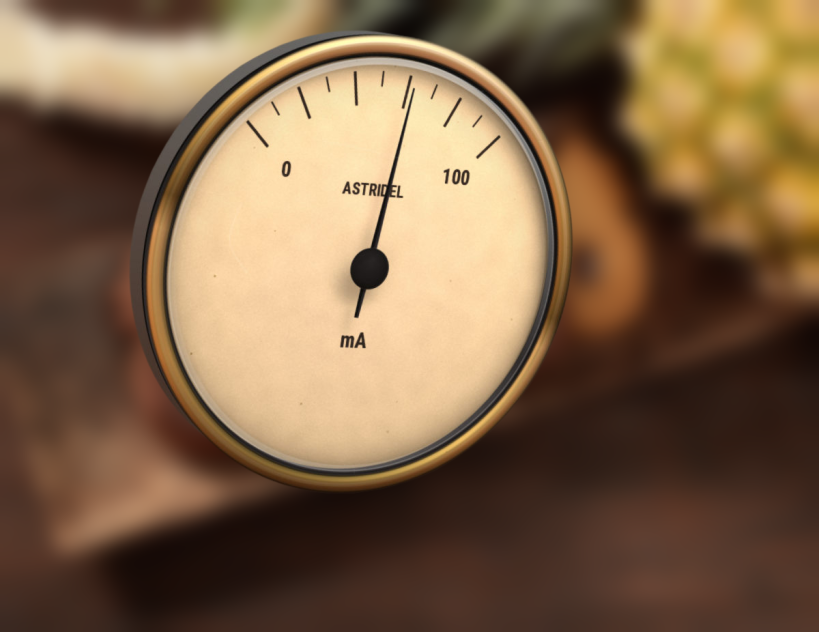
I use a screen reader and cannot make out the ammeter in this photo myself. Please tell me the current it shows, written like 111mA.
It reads 60mA
